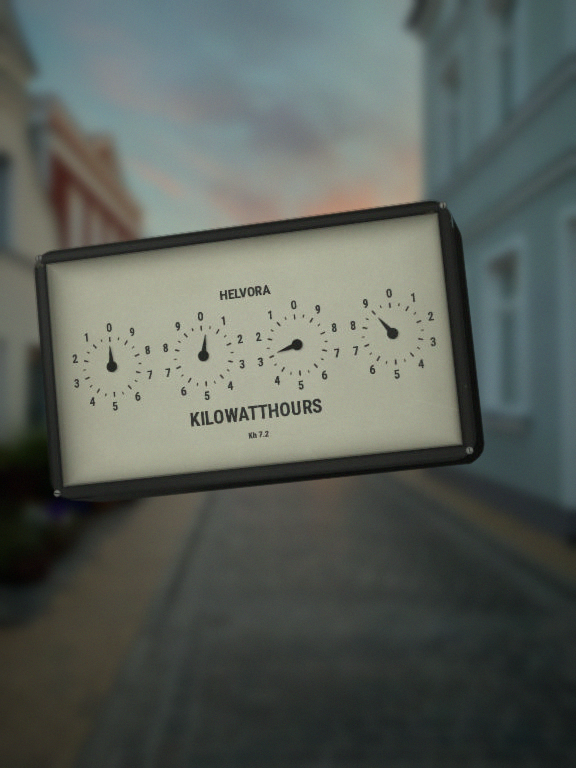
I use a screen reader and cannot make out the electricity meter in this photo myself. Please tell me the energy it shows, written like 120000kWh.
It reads 29kWh
